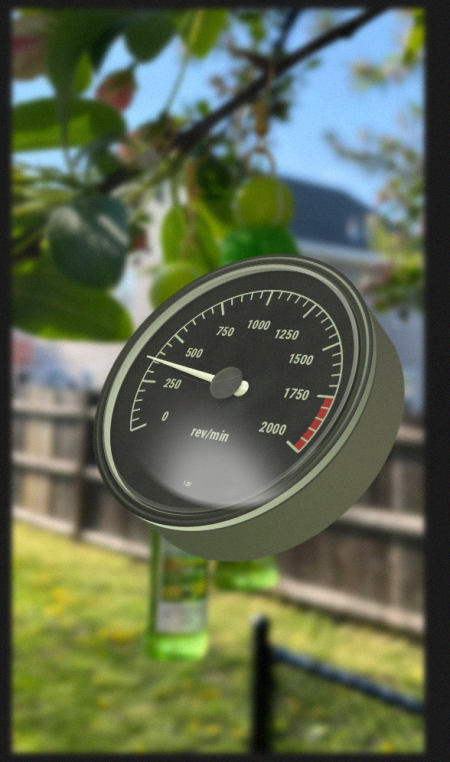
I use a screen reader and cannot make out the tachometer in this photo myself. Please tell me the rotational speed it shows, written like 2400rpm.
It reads 350rpm
